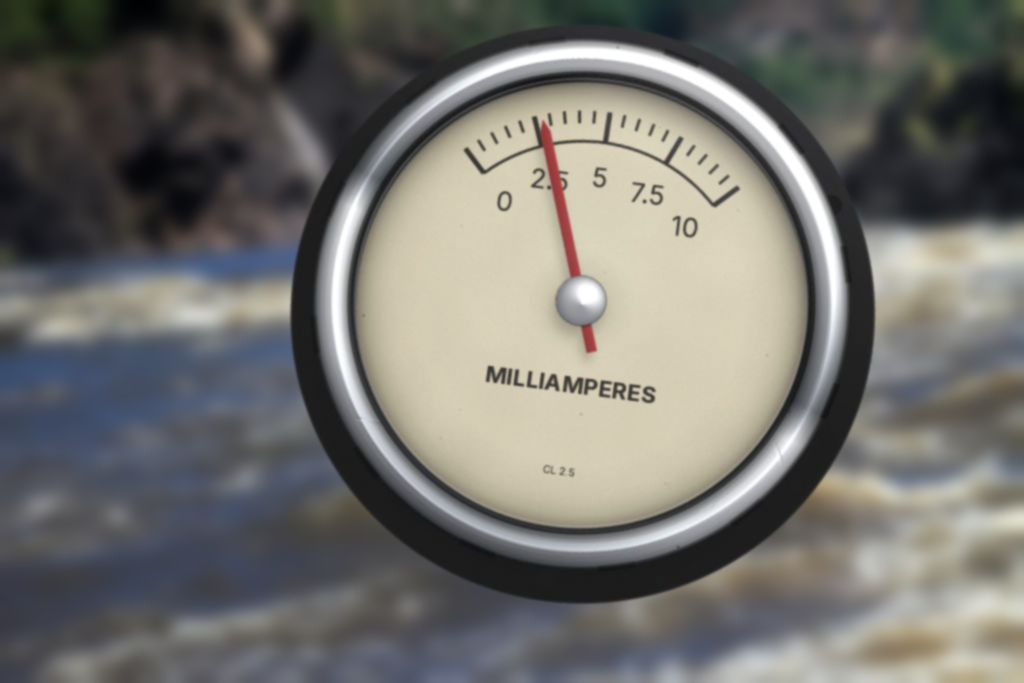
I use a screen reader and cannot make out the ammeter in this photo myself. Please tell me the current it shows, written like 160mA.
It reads 2.75mA
